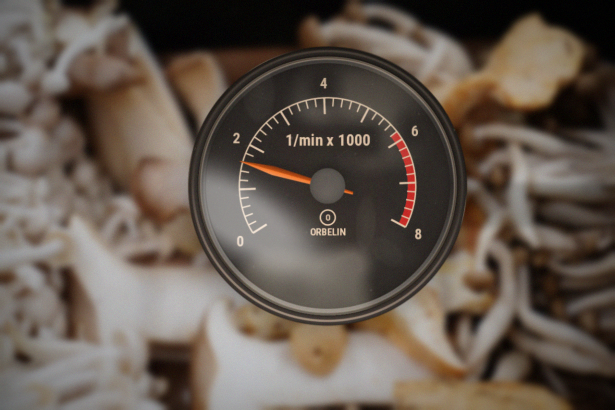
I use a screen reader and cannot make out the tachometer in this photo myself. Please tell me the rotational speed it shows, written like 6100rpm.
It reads 1600rpm
